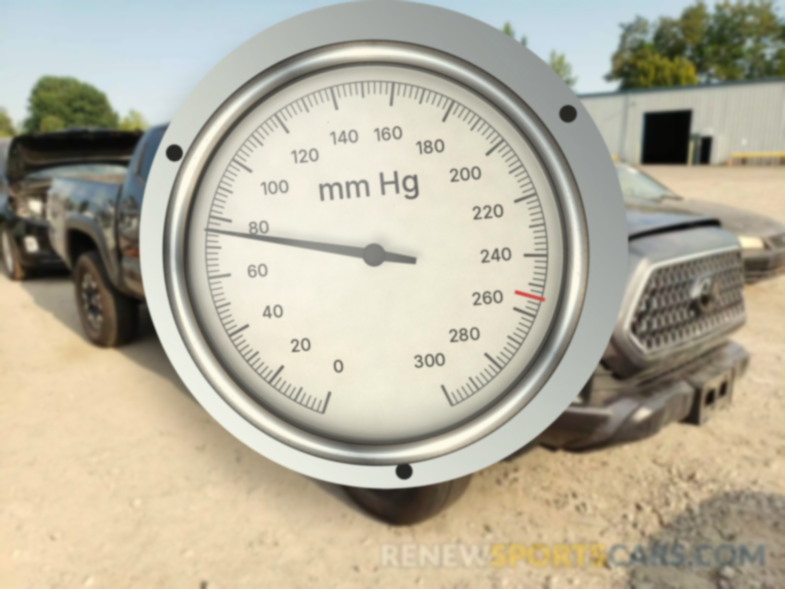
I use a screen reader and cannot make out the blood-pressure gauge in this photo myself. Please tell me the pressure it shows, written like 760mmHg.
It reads 76mmHg
